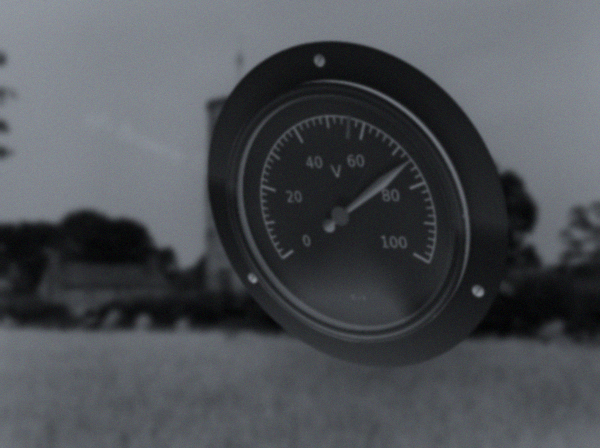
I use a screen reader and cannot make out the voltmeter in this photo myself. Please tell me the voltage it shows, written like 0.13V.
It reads 74V
